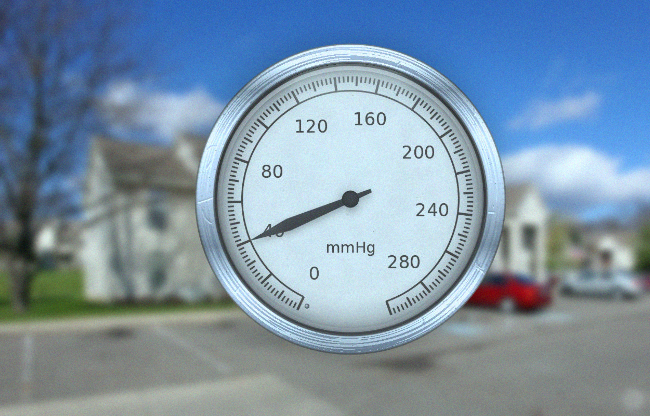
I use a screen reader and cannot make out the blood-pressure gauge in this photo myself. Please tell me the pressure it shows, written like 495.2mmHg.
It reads 40mmHg
